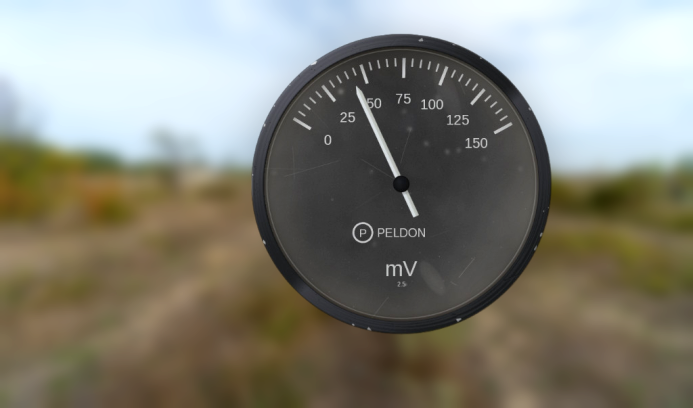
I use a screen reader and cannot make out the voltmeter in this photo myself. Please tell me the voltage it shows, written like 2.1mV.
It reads 42.5mV
